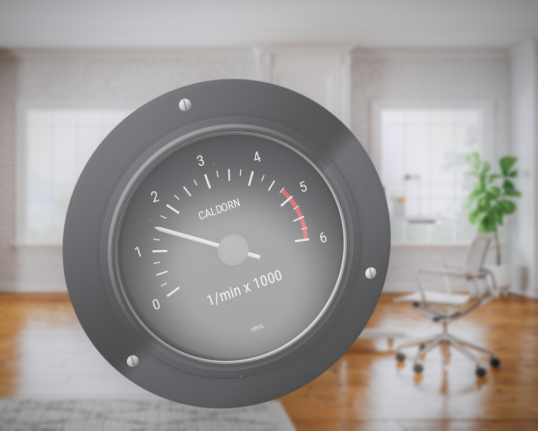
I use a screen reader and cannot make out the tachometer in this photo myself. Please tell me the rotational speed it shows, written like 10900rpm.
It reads 1500rpm
